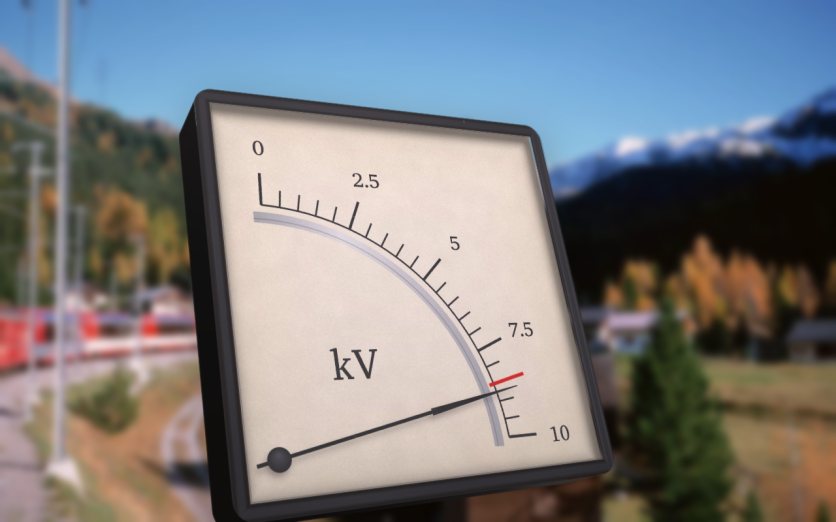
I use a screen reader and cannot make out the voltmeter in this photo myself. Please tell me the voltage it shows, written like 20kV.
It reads 8.75kV
